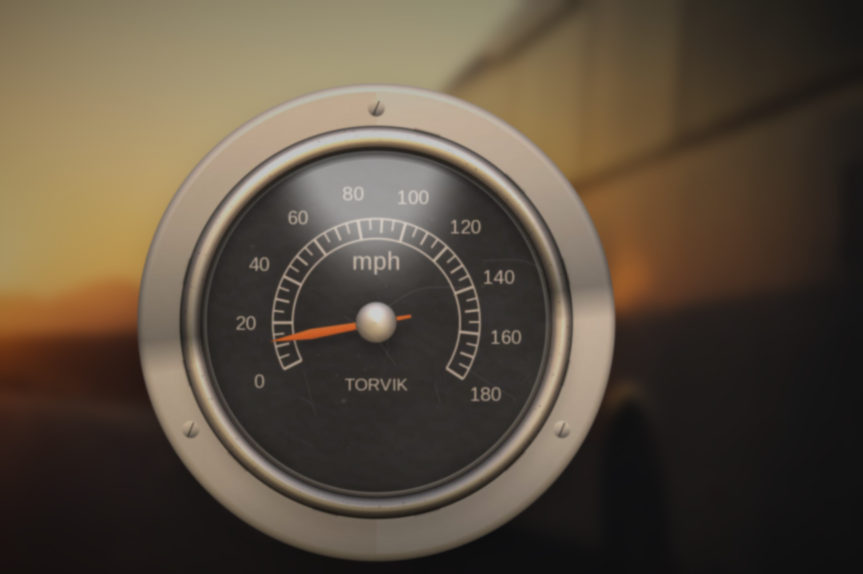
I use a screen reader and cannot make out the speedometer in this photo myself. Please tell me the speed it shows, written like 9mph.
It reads 12.5mph
